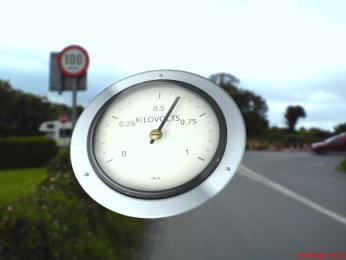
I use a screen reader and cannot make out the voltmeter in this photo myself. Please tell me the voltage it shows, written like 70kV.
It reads 0.6kV
